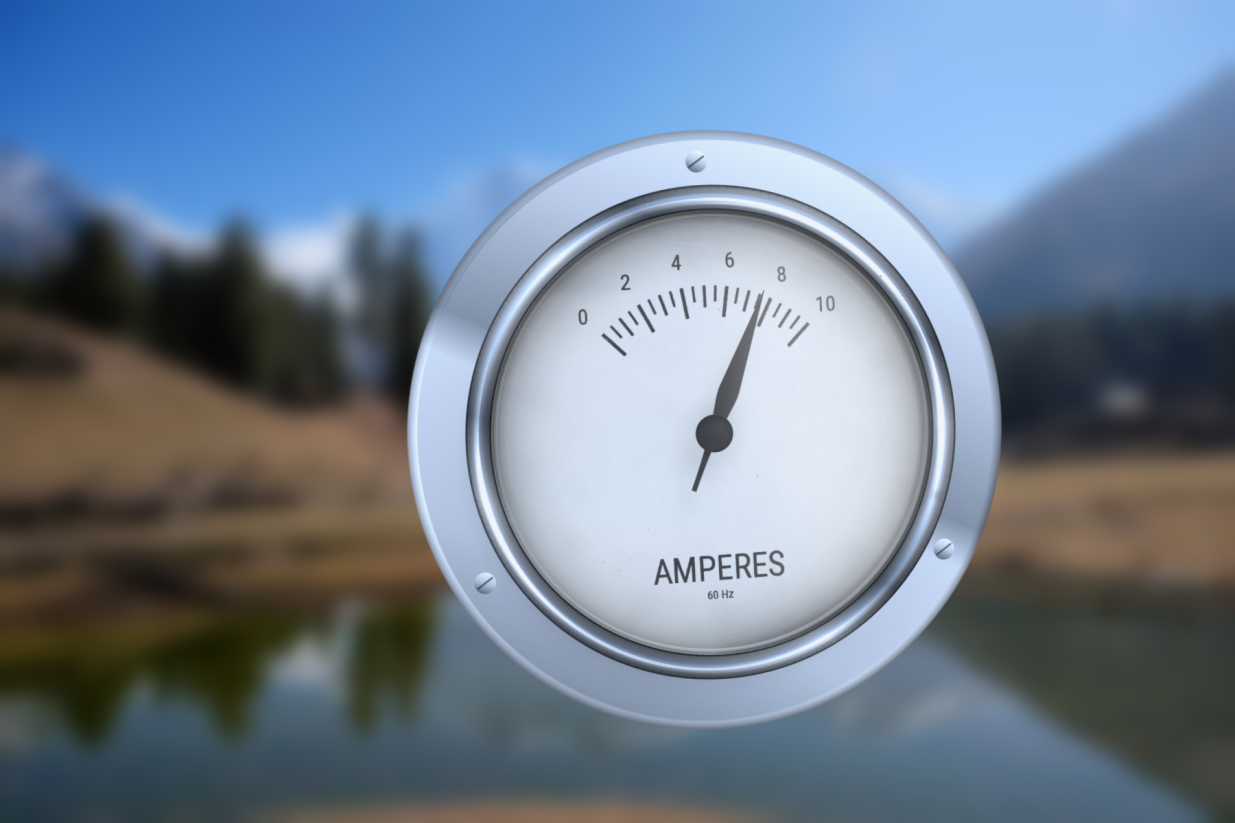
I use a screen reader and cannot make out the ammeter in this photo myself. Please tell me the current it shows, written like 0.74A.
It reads 7.5A
